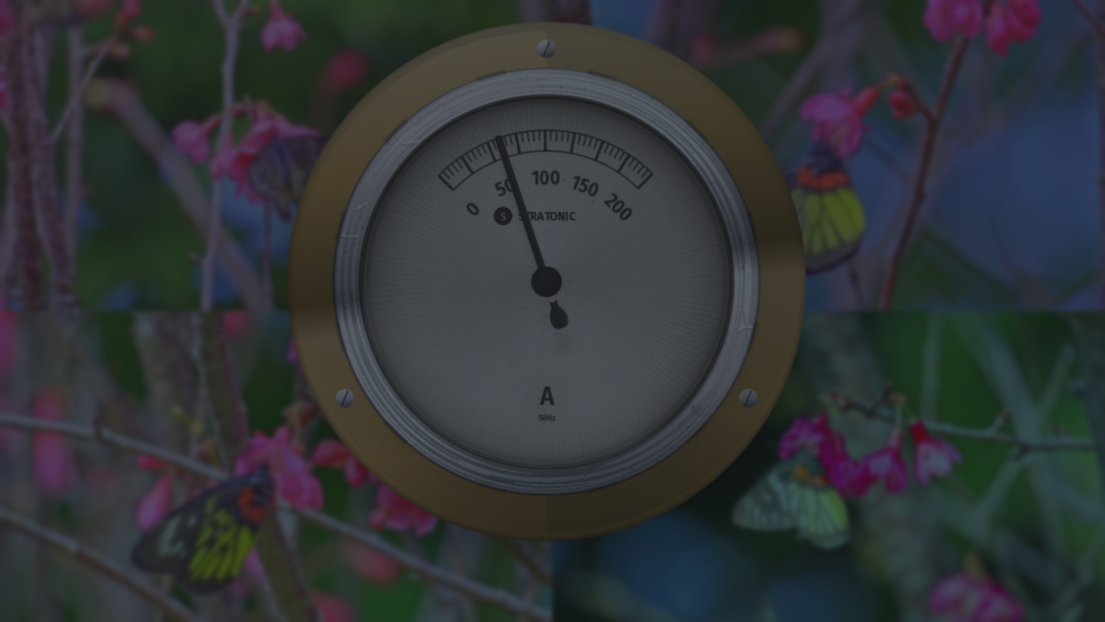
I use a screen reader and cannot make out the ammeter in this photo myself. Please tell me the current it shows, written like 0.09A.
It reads 60A
